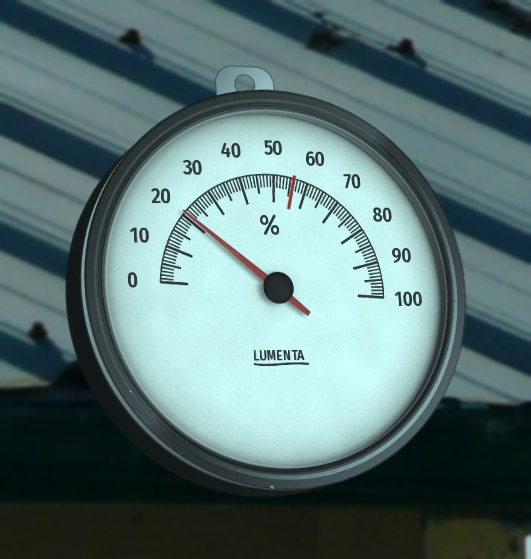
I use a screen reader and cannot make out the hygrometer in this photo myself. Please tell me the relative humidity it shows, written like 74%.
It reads 20%
